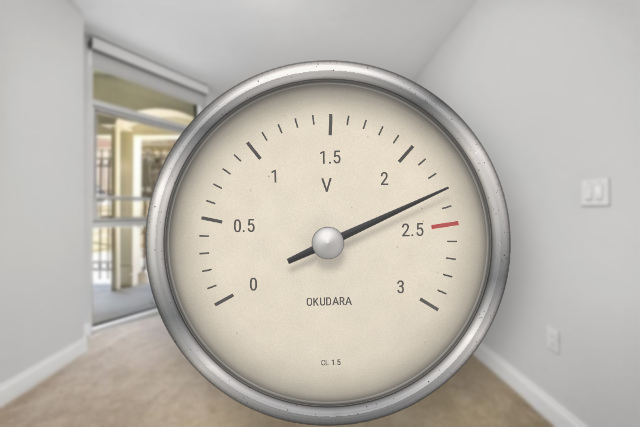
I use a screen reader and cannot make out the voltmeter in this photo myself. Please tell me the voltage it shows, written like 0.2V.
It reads 2.3V
